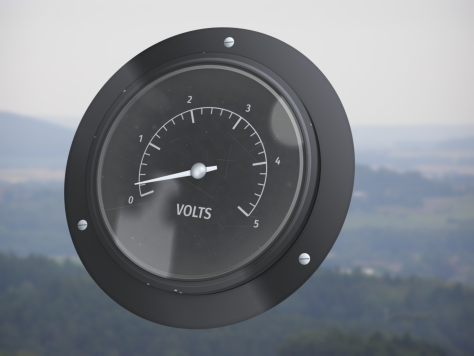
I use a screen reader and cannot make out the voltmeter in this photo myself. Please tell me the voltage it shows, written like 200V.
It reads 0.2V
